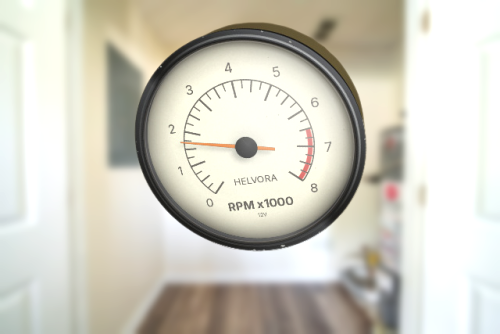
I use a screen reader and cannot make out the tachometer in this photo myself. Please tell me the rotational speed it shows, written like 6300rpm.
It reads 1750rpm
